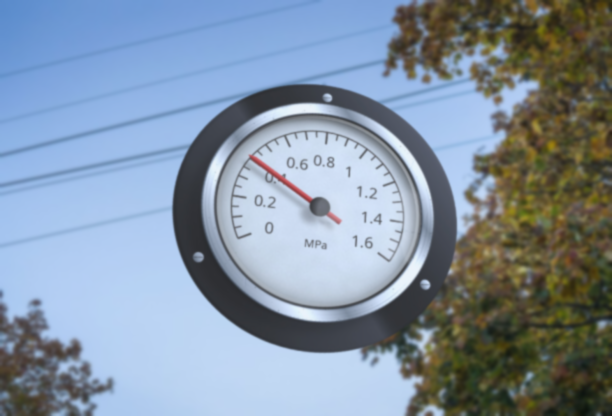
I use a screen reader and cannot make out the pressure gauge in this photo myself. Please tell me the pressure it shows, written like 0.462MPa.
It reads 0.4MPa
